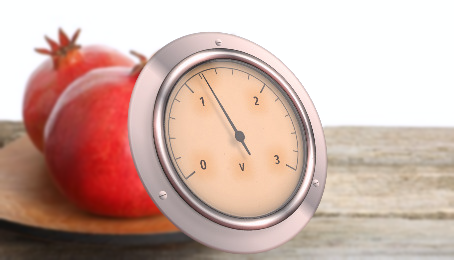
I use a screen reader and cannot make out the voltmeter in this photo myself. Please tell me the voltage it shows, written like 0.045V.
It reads 1.2V
